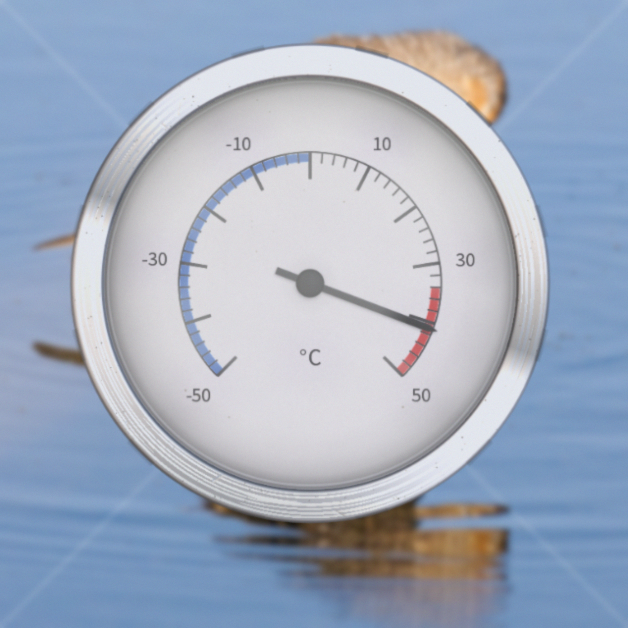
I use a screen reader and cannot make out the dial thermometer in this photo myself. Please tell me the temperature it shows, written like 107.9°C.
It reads 41°C
